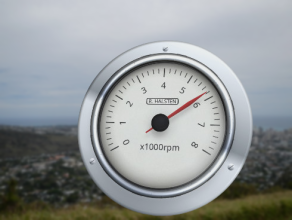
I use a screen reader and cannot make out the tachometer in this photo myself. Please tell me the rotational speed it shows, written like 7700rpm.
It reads 5800rpm
